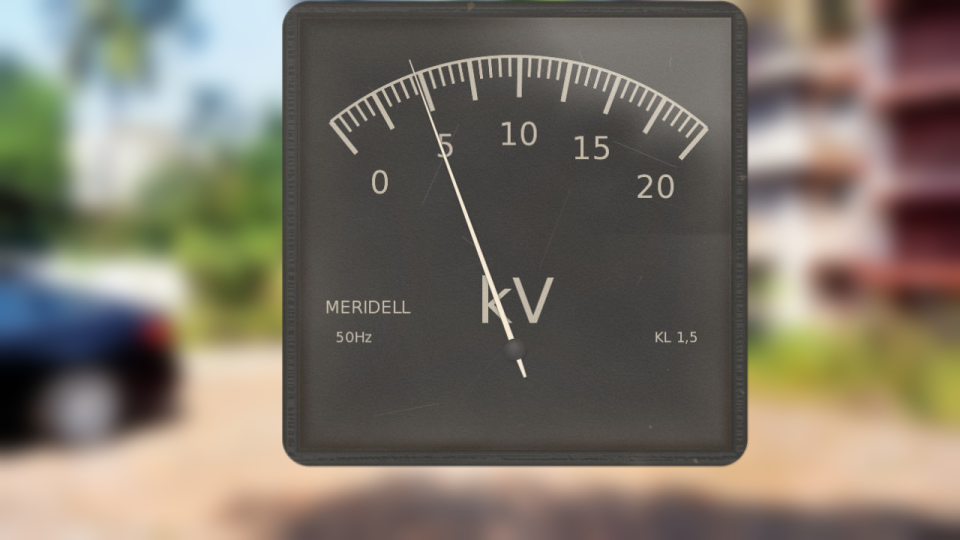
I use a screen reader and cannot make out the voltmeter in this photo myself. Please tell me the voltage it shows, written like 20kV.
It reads 4.75kV
